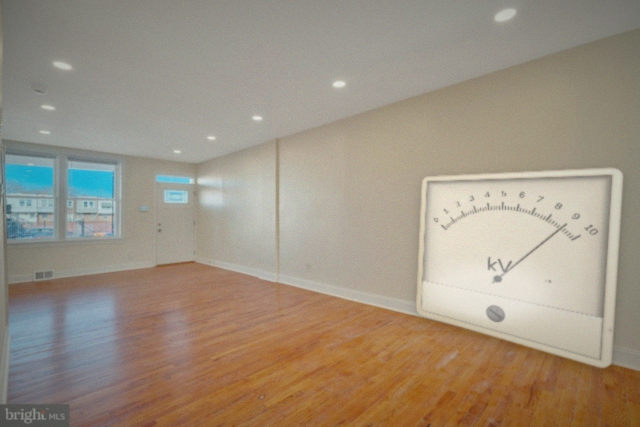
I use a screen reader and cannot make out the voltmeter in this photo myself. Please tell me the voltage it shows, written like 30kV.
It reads 9kV
